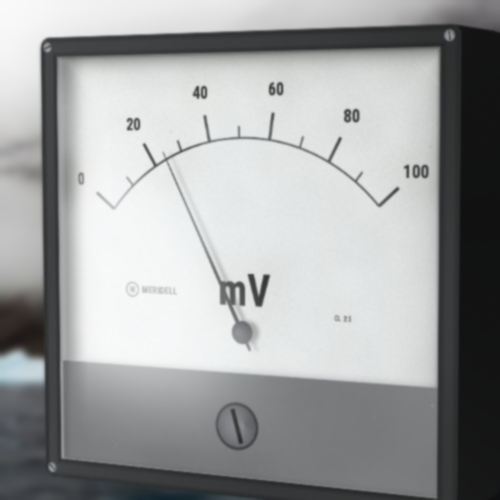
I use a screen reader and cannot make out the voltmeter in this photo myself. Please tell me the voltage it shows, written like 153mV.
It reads 25mV
